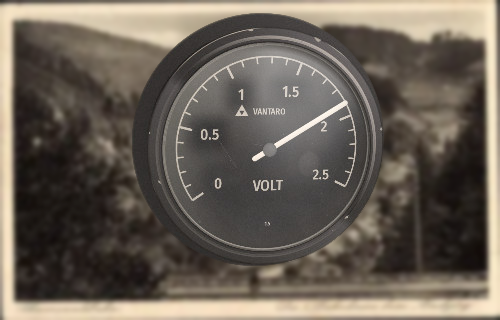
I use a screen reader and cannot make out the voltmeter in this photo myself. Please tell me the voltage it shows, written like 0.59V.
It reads 1.9V
